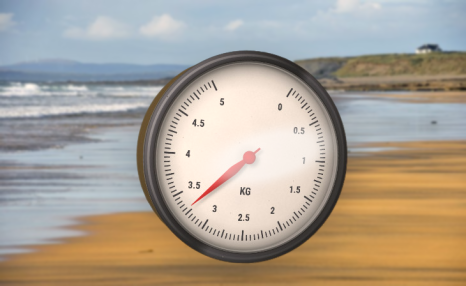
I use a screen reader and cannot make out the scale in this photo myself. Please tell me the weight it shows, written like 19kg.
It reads 3.3kg
